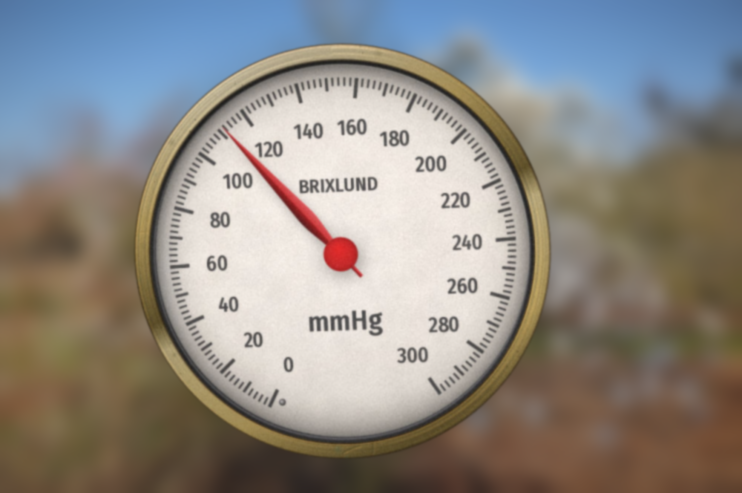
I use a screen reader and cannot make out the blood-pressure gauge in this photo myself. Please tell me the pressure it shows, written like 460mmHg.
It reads 112mmHg
